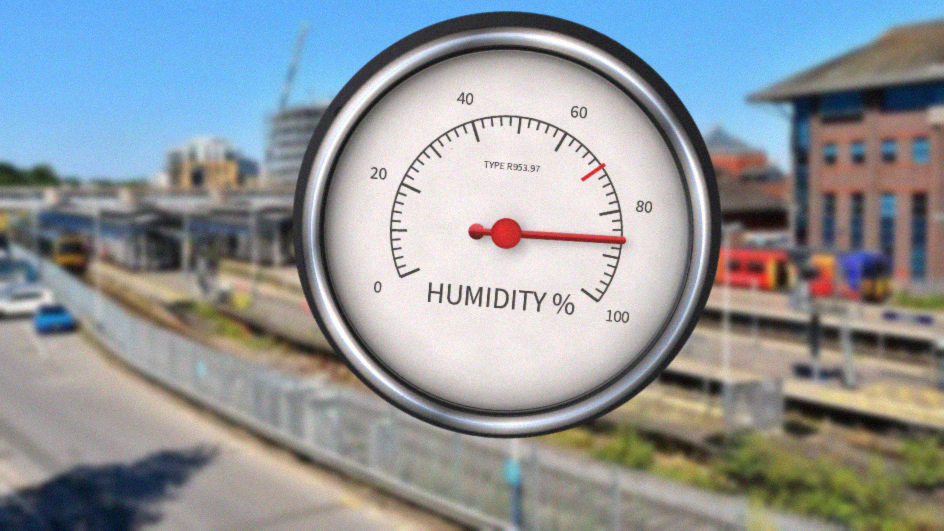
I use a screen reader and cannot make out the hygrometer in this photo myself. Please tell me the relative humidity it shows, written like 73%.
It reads 86%
